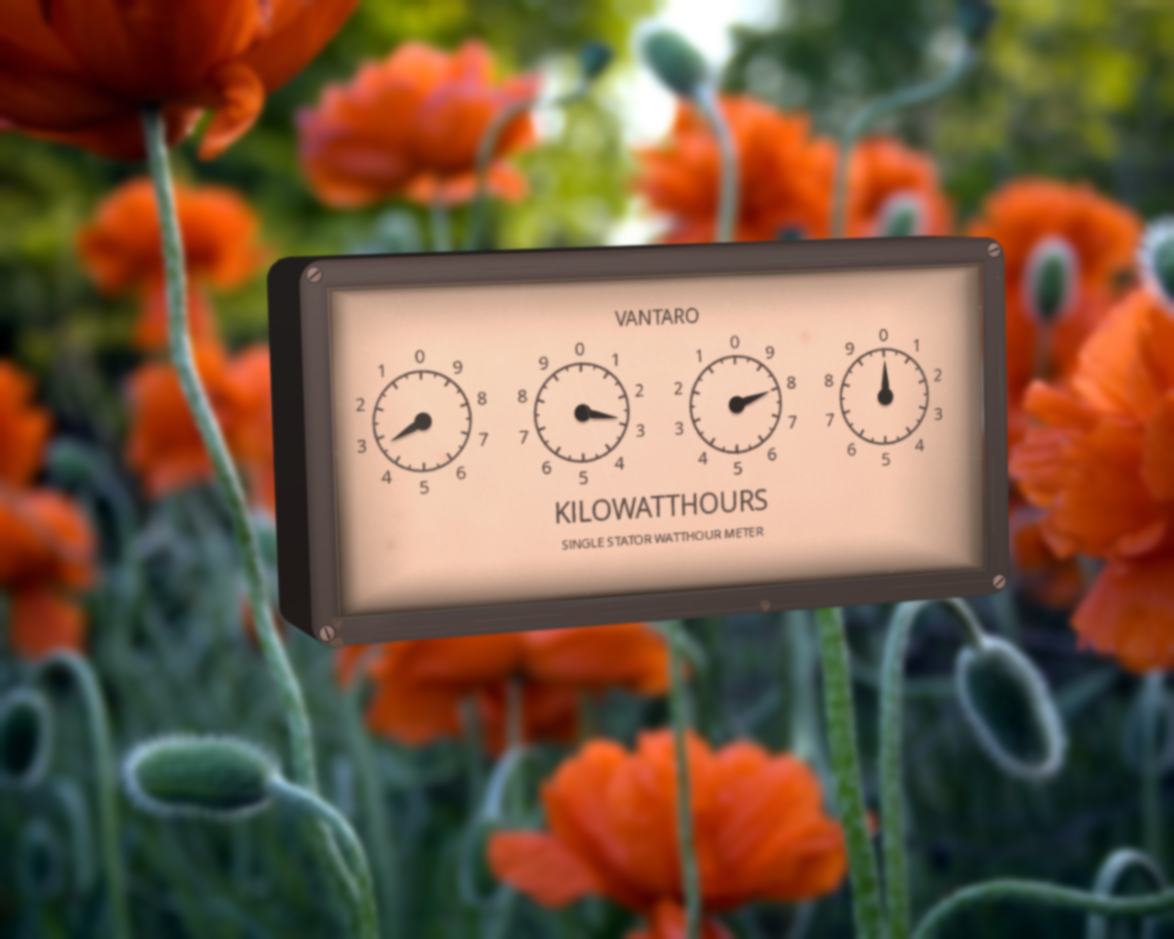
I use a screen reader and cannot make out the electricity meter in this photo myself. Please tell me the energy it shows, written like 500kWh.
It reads 3280kWh
